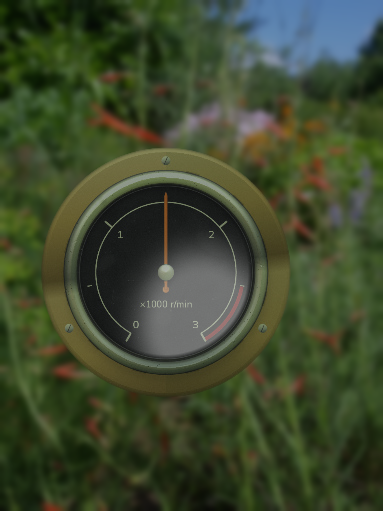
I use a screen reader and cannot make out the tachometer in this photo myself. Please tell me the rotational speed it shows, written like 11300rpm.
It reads 1500rpm
